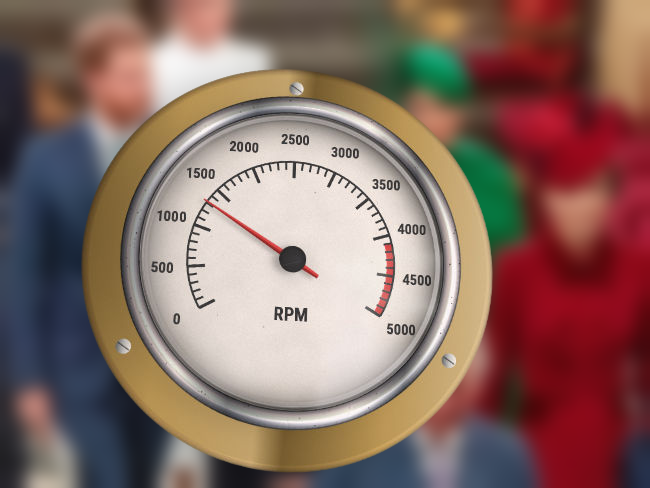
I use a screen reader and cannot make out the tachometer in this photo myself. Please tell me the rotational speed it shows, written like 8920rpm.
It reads 1300rpm
